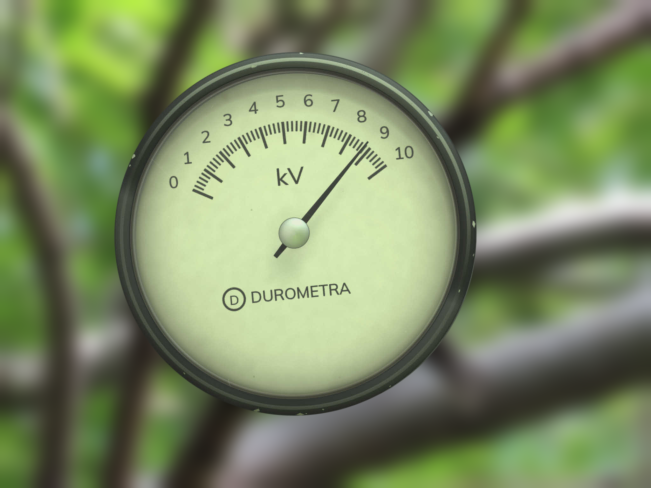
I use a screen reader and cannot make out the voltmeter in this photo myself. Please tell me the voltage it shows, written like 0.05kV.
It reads 8.8kV
